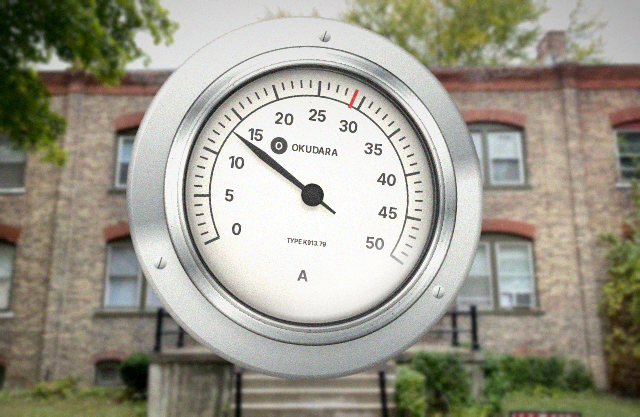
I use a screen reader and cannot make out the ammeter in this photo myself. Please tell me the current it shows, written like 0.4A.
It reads 13A
